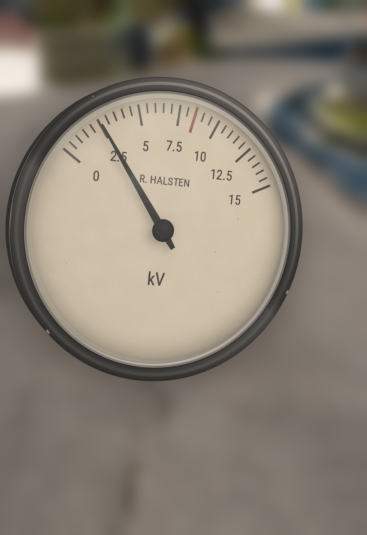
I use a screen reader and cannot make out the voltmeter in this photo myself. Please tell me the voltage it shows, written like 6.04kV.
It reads 2.5kV
